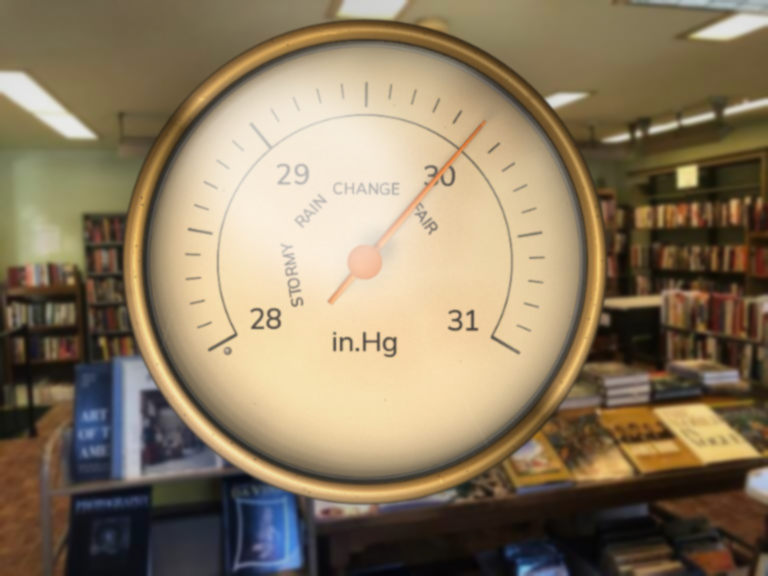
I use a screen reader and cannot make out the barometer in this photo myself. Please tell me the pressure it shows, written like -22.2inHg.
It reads 30inHg
